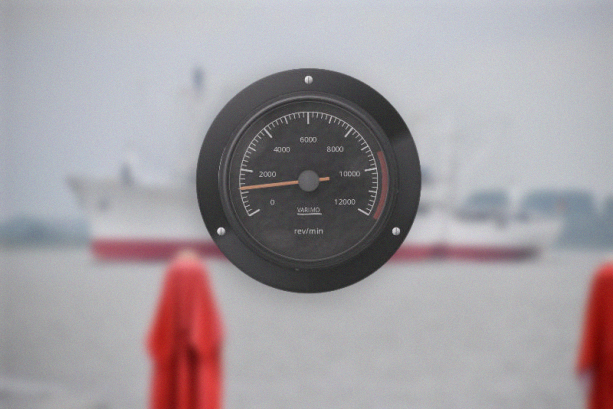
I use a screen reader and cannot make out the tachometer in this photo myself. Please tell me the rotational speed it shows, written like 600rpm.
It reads 1200rpm
